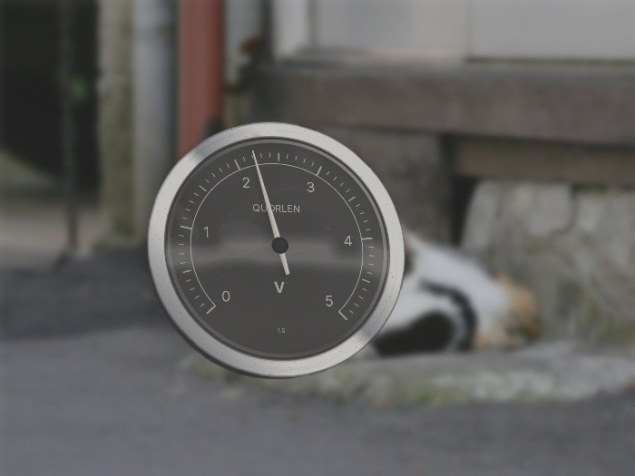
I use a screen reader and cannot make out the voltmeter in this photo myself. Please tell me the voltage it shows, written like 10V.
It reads 2.2V
